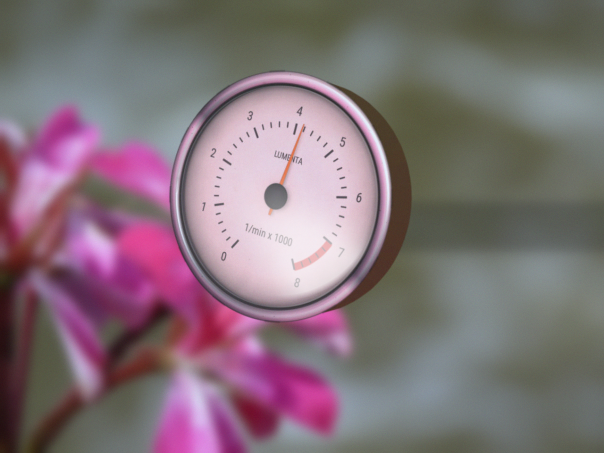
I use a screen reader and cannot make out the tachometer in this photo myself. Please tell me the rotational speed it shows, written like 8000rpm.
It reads 4200rpm
